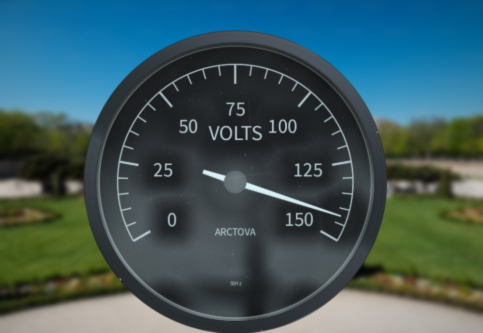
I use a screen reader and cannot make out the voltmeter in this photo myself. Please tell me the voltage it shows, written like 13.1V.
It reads 142.5V
